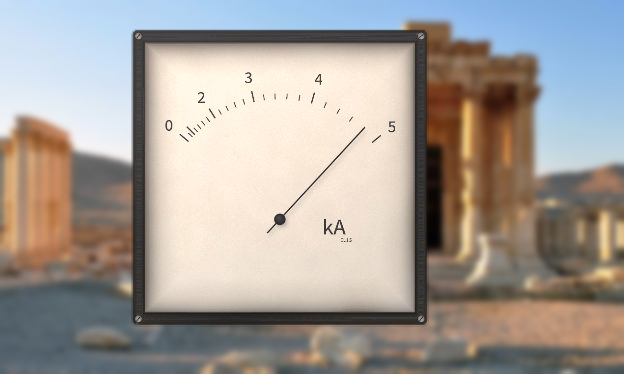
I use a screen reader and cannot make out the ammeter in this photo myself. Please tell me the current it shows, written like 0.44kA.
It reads 4.8kA
